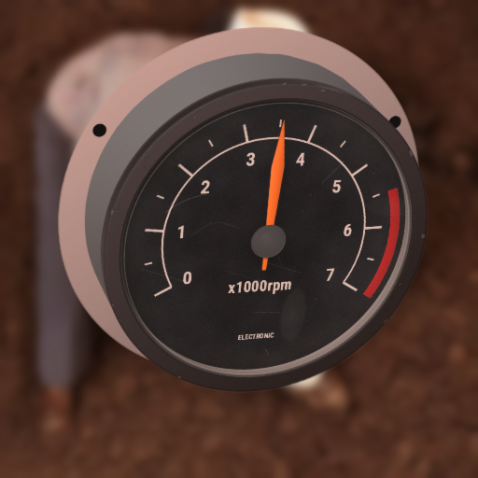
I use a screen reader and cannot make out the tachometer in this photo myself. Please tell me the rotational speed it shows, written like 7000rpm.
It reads 3500rpm
